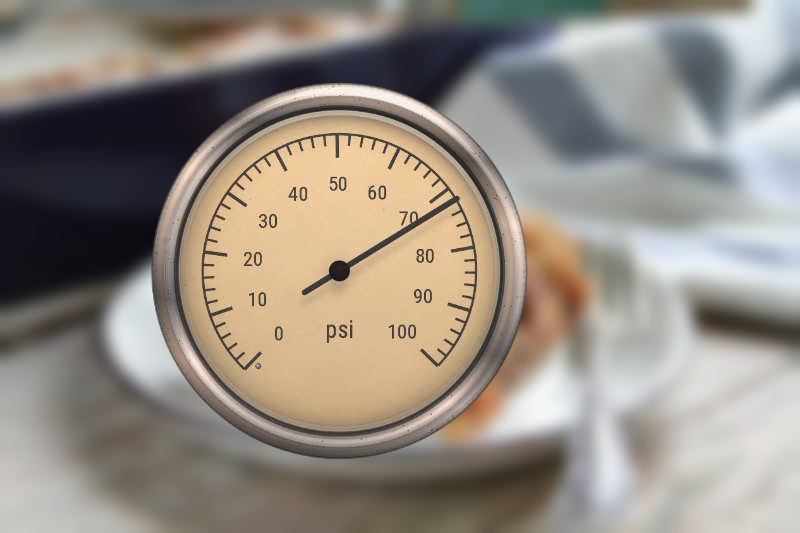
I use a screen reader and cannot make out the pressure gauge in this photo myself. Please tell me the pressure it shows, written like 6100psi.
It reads 72psi
